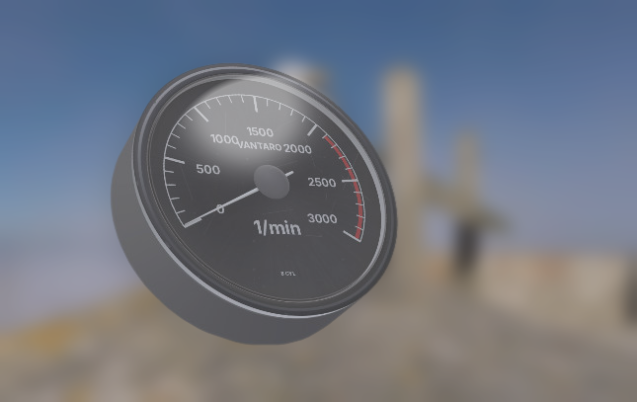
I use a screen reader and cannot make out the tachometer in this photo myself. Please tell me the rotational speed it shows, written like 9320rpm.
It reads 0rpm
